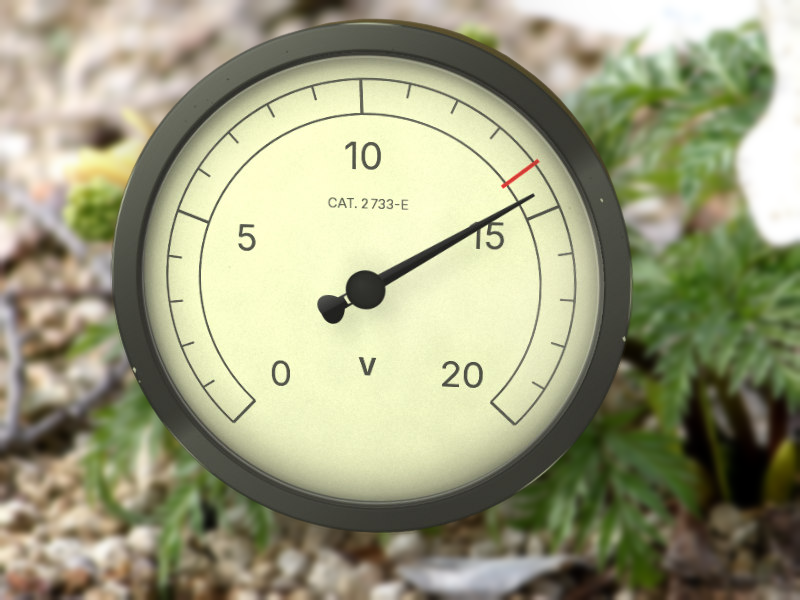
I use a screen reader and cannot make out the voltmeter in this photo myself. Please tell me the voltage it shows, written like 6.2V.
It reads 14.5V
